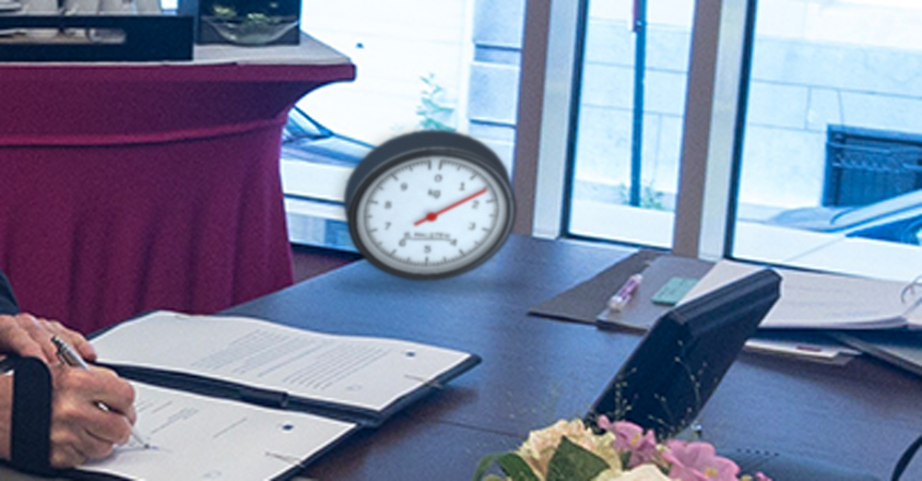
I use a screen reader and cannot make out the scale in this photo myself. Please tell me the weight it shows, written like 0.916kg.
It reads 1.5kg
